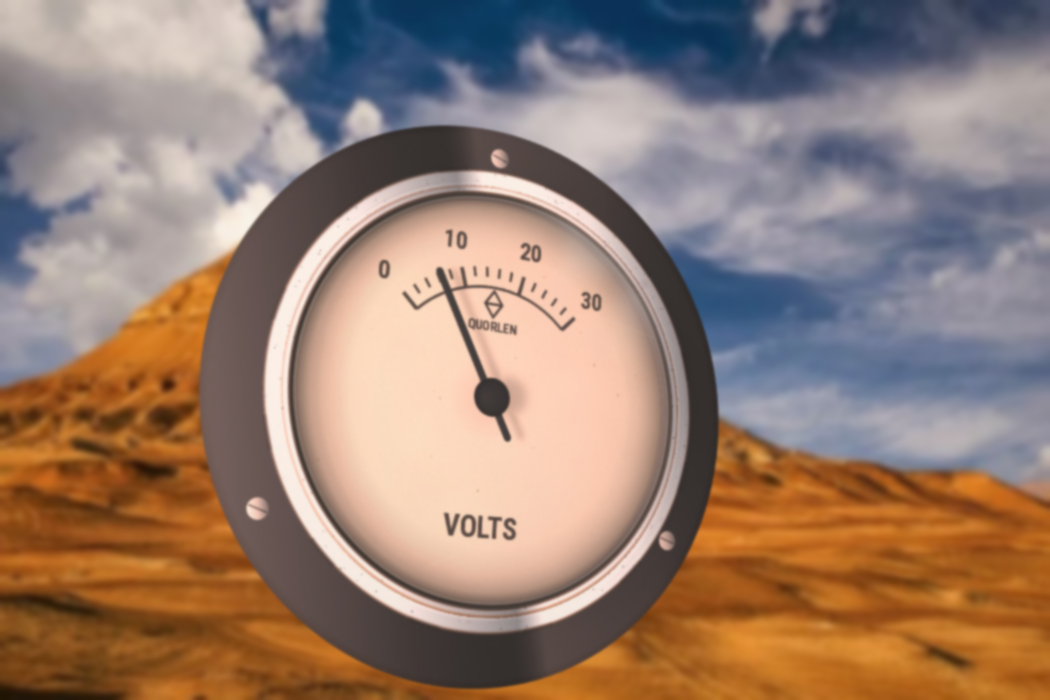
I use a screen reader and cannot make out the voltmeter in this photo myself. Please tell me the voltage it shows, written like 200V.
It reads 6V
